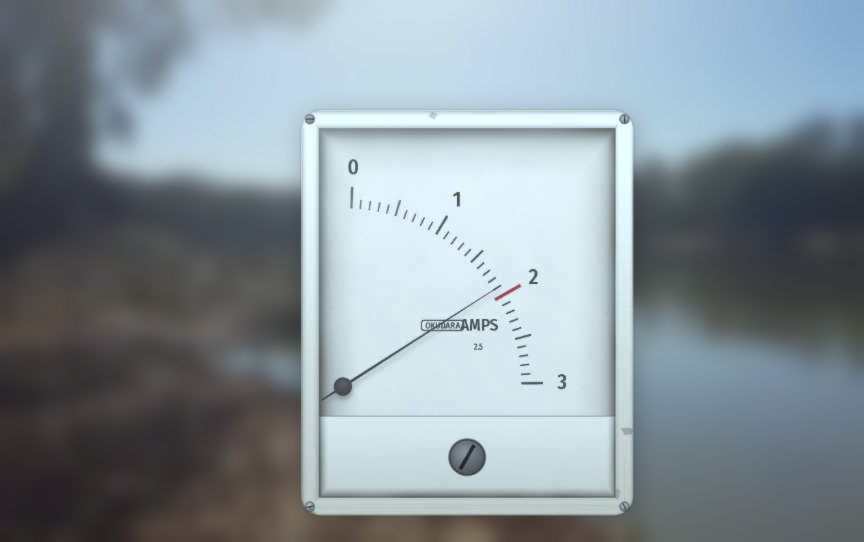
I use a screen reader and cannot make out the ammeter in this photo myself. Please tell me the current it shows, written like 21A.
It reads 1.9A
